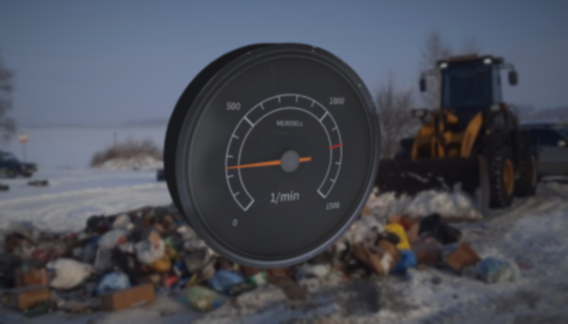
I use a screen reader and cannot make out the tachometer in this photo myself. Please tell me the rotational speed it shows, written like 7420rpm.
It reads 250rpm
